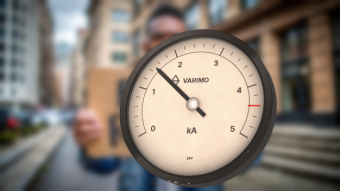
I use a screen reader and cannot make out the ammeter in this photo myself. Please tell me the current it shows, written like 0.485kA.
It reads 1.5kA
